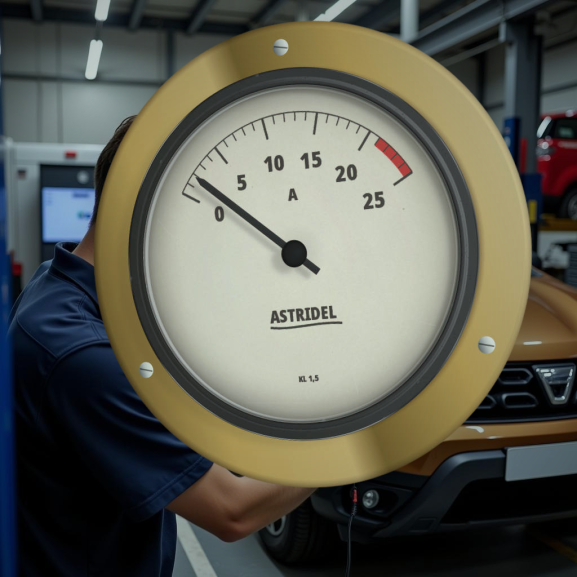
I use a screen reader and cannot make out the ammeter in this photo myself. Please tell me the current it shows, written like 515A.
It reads 2A
